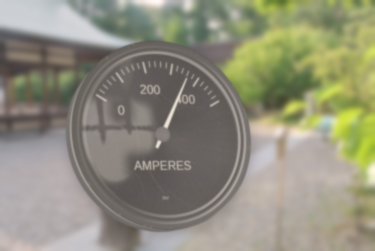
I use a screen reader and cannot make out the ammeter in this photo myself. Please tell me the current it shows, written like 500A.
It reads 360A
